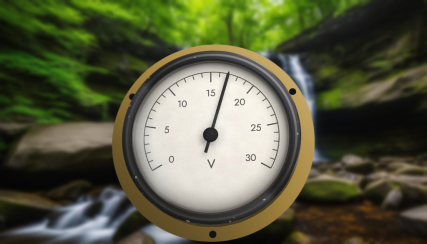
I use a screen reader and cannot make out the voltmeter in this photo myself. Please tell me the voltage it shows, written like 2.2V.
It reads 17V
